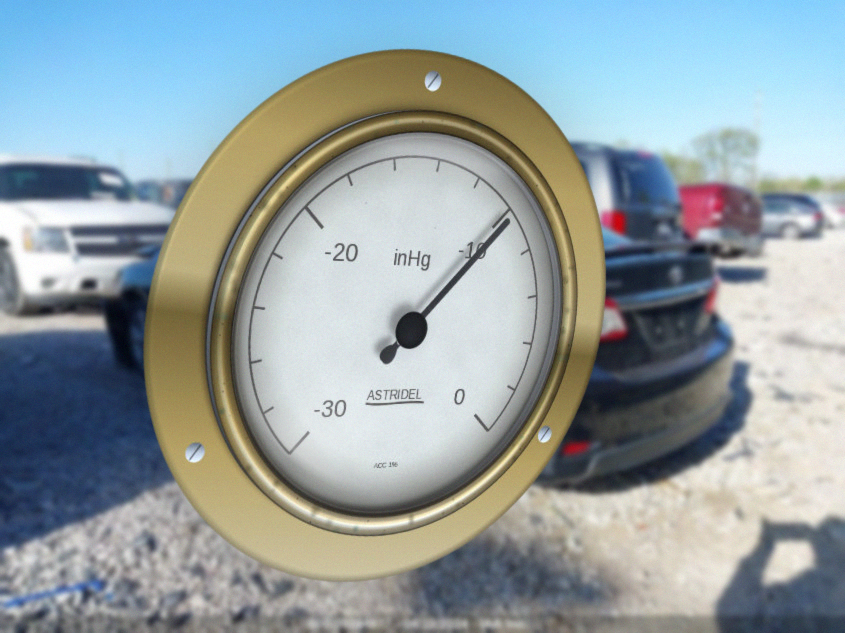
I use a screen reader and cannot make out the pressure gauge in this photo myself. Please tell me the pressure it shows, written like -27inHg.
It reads -10inHg
